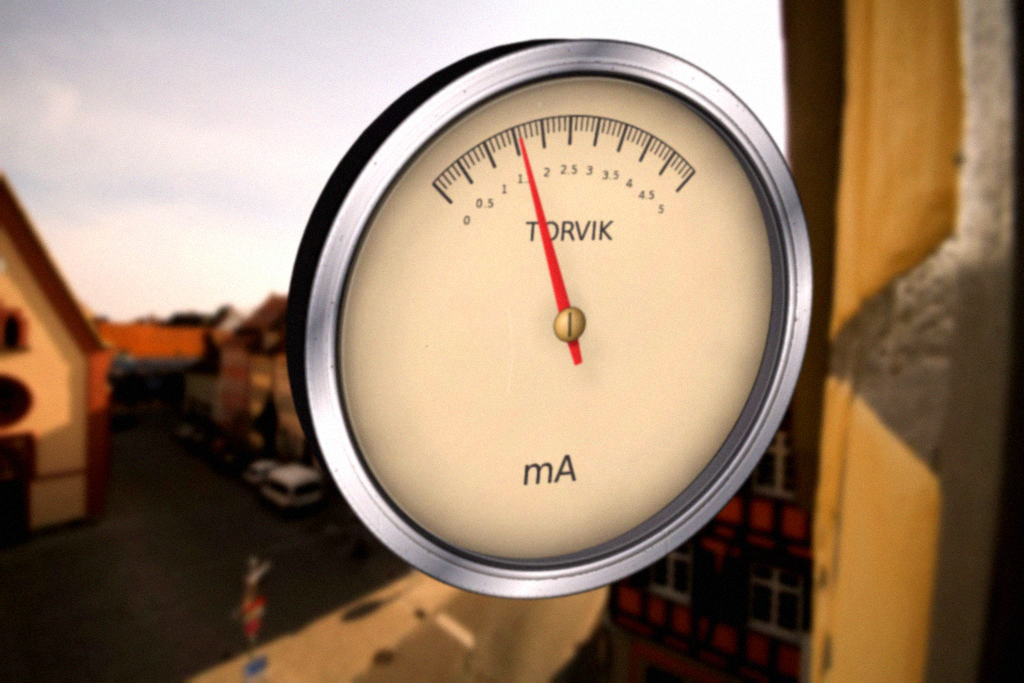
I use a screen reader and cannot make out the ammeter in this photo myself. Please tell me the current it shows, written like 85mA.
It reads 1.5mA
